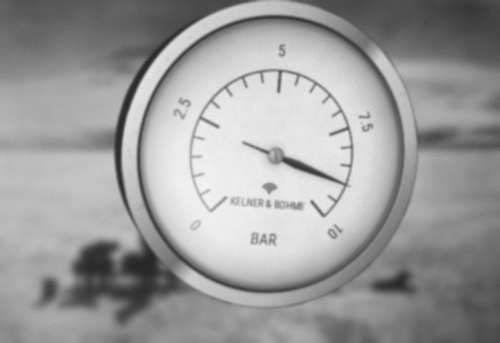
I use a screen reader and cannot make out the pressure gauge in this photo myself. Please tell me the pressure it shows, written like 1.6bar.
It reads 9bar
